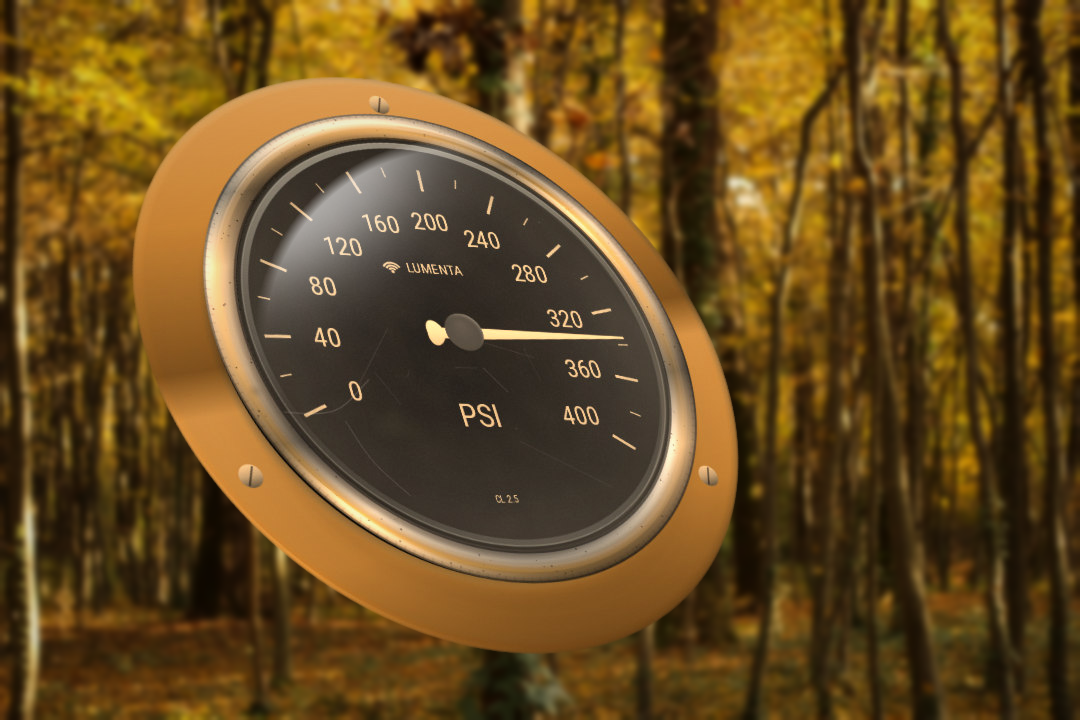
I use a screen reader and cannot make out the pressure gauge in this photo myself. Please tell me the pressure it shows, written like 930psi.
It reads 340psi
